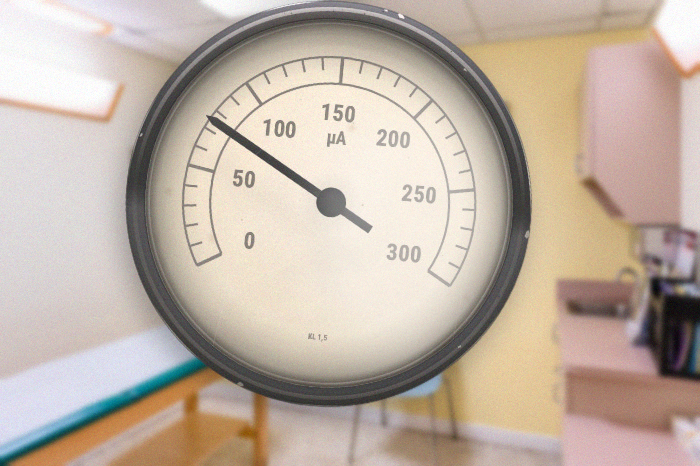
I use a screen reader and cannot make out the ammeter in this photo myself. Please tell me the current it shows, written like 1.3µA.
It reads 75µA
